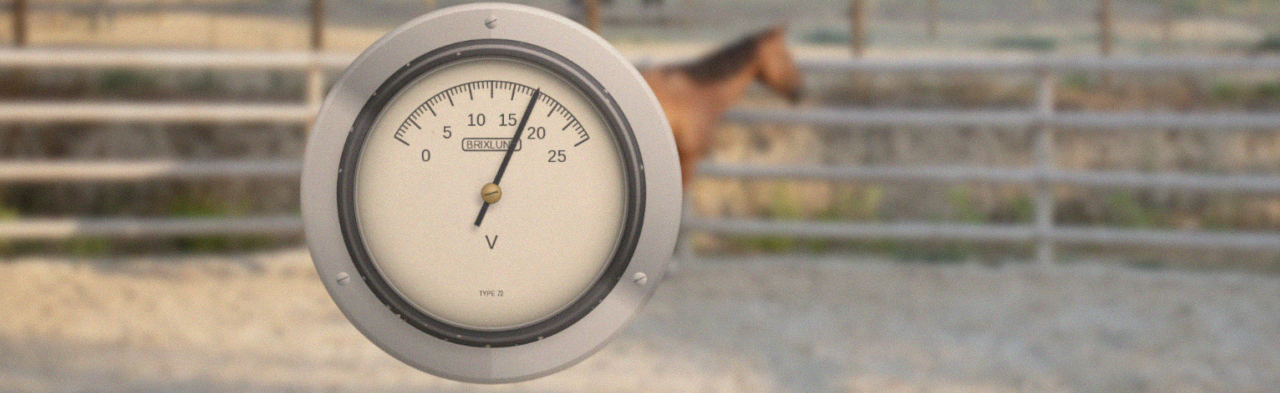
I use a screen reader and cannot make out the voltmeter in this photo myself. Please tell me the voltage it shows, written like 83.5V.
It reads 17.5V
